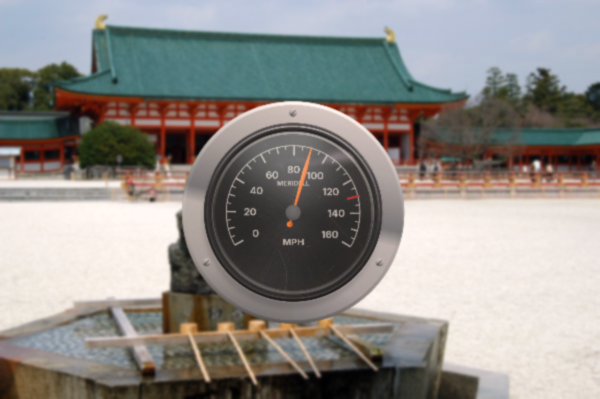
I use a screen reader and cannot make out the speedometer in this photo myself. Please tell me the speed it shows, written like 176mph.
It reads 90mph
